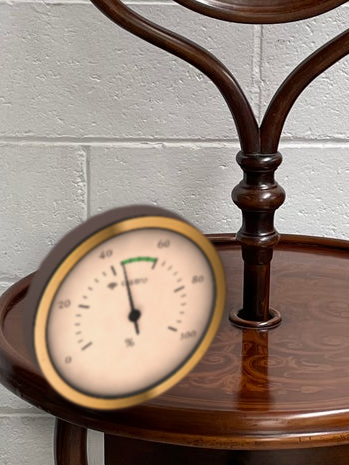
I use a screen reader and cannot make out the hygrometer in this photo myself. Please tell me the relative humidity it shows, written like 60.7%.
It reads 44%
